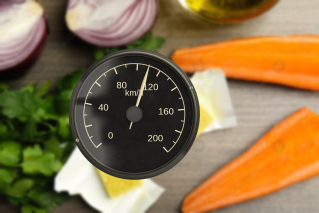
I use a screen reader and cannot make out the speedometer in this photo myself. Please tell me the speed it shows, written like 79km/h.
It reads 110km/h
